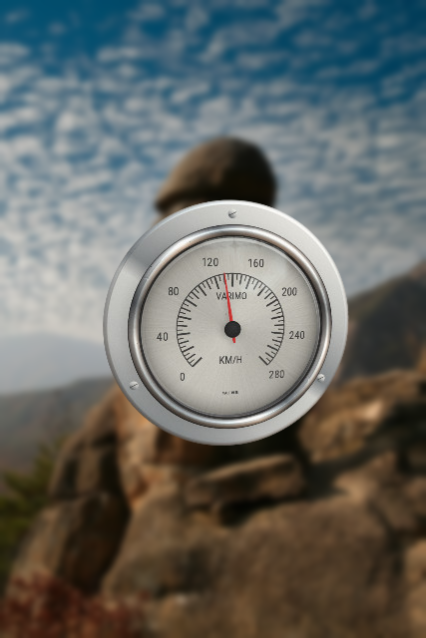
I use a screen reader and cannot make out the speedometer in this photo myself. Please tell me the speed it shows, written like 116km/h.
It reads 130km/h
